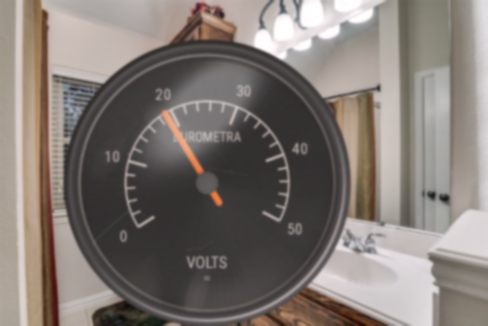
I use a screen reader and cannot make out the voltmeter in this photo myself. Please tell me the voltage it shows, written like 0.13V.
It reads 19V
